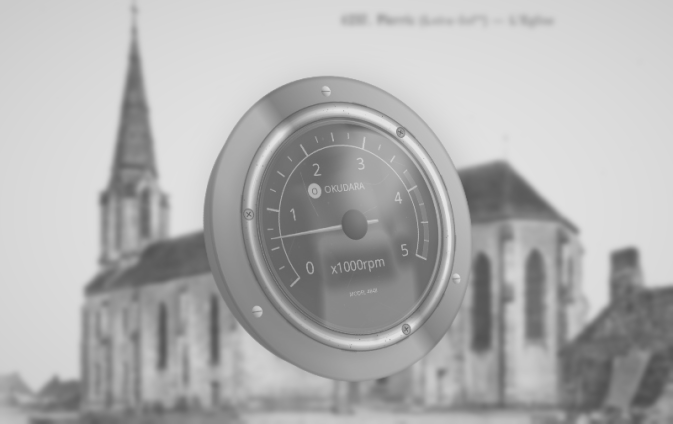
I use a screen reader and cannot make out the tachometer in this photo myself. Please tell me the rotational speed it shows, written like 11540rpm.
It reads 625rpm
